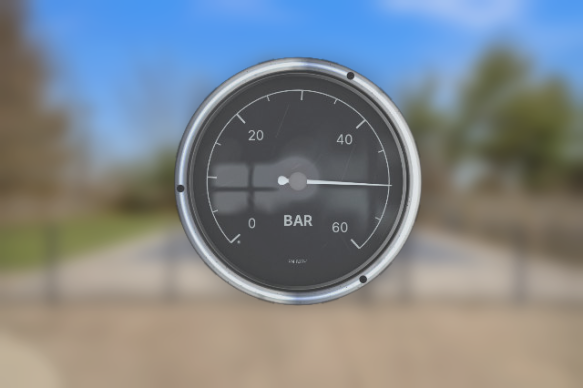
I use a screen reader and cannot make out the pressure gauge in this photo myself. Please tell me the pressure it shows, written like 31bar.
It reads 50bar
